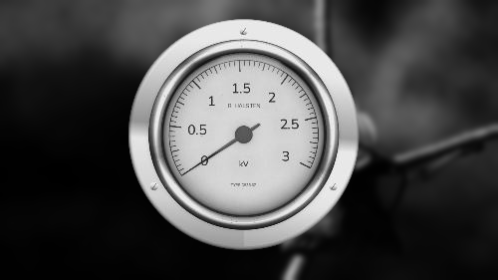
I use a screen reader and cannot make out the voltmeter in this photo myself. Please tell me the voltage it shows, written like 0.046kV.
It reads 0kV
